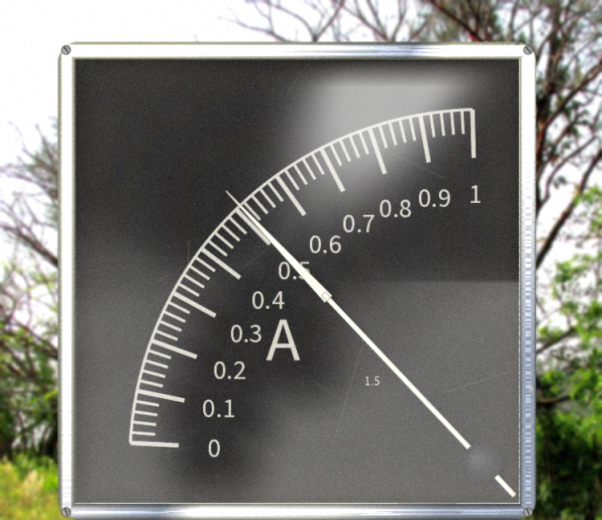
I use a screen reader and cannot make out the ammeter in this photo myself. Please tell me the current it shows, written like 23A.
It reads 0.51A
